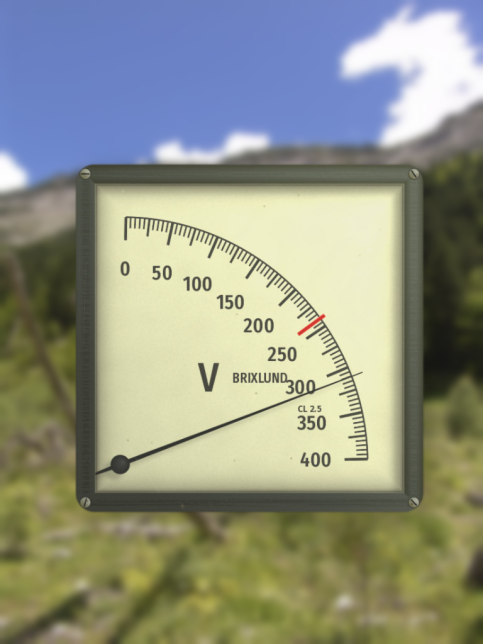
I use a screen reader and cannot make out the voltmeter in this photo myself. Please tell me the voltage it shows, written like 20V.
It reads 310V
